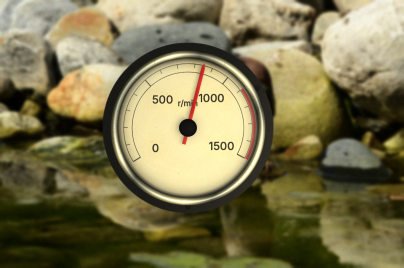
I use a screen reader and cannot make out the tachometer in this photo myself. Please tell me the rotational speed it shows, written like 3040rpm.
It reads 850rpm
